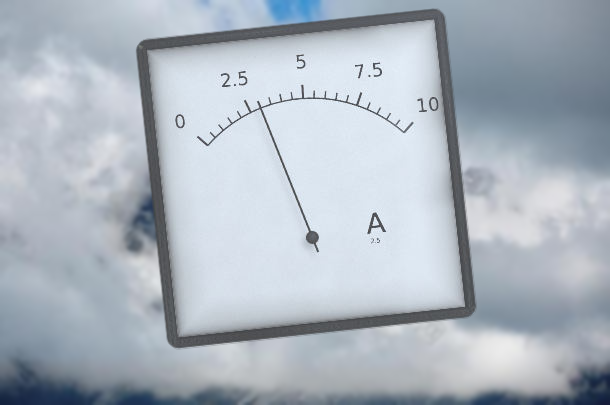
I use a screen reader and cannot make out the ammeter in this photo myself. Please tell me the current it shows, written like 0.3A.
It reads 3A
